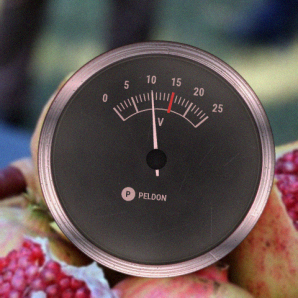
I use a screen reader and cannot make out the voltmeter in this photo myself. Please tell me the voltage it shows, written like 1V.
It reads 10V
